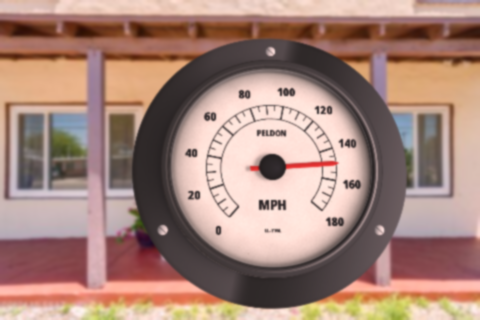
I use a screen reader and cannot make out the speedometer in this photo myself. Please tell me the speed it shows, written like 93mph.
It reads 150mph
